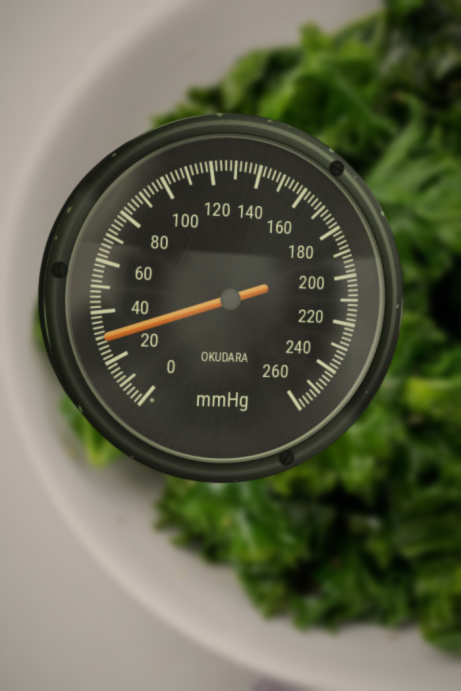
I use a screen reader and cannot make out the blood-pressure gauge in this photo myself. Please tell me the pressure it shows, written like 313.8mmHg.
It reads 30mmHg
